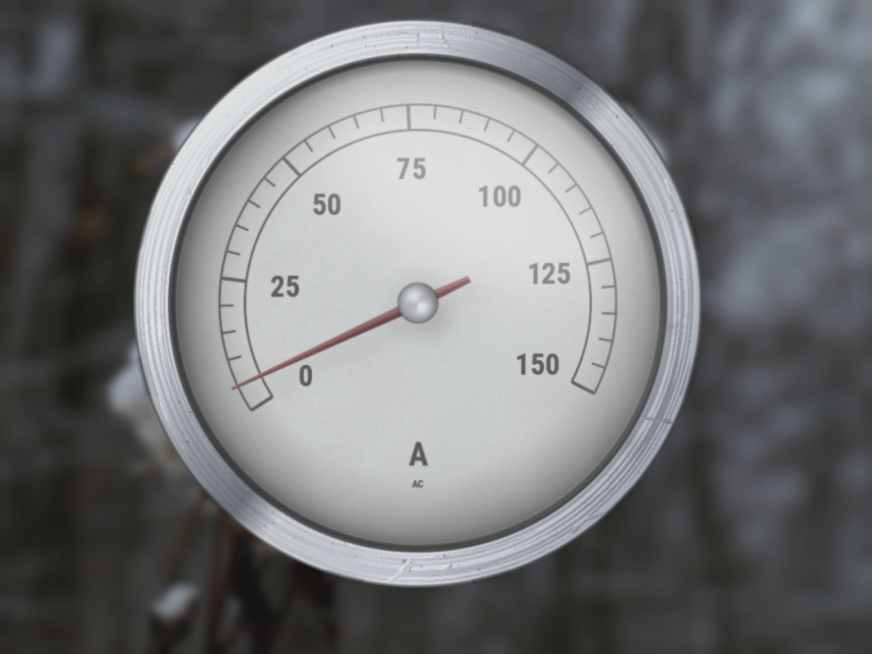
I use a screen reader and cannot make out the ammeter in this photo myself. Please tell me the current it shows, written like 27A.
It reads 5A
